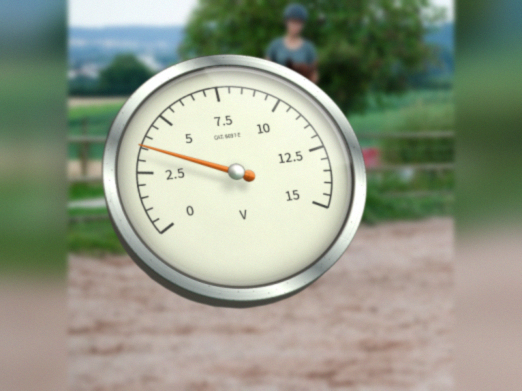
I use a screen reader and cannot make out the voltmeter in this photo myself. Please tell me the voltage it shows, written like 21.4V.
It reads 3.5V
